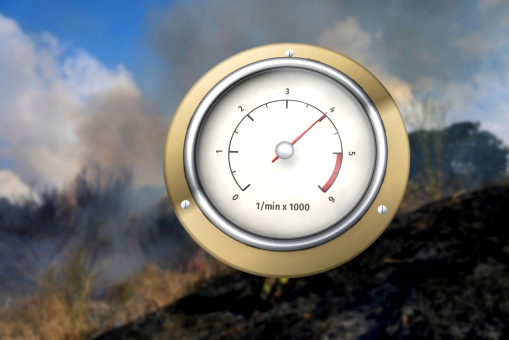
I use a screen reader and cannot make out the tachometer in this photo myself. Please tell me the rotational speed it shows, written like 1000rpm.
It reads 4000rpm
